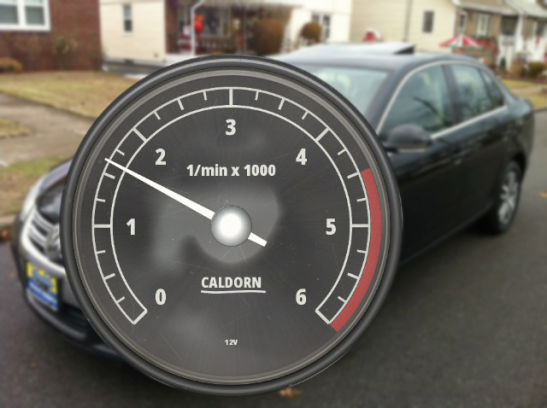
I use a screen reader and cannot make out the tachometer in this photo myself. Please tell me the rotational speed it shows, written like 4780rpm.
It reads 1625rpm
